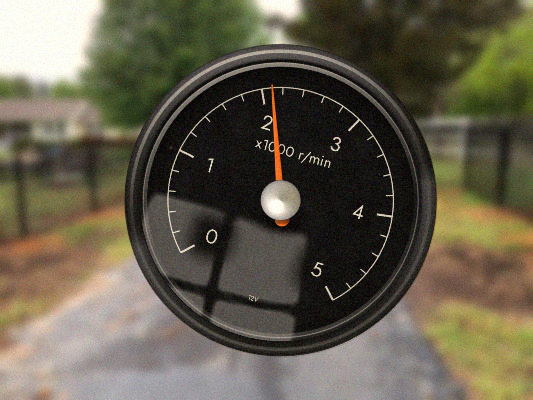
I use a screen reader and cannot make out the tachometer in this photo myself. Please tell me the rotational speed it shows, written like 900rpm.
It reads 2100rpm
